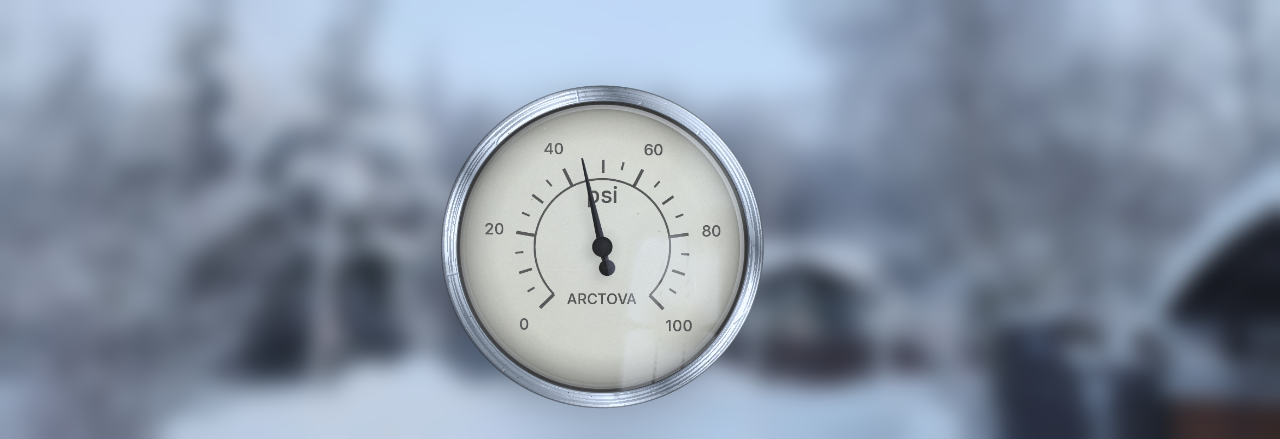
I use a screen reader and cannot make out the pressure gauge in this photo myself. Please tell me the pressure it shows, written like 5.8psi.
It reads 45psi
